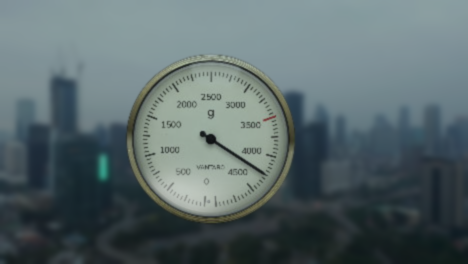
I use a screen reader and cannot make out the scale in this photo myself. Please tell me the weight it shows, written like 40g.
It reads 4250g
